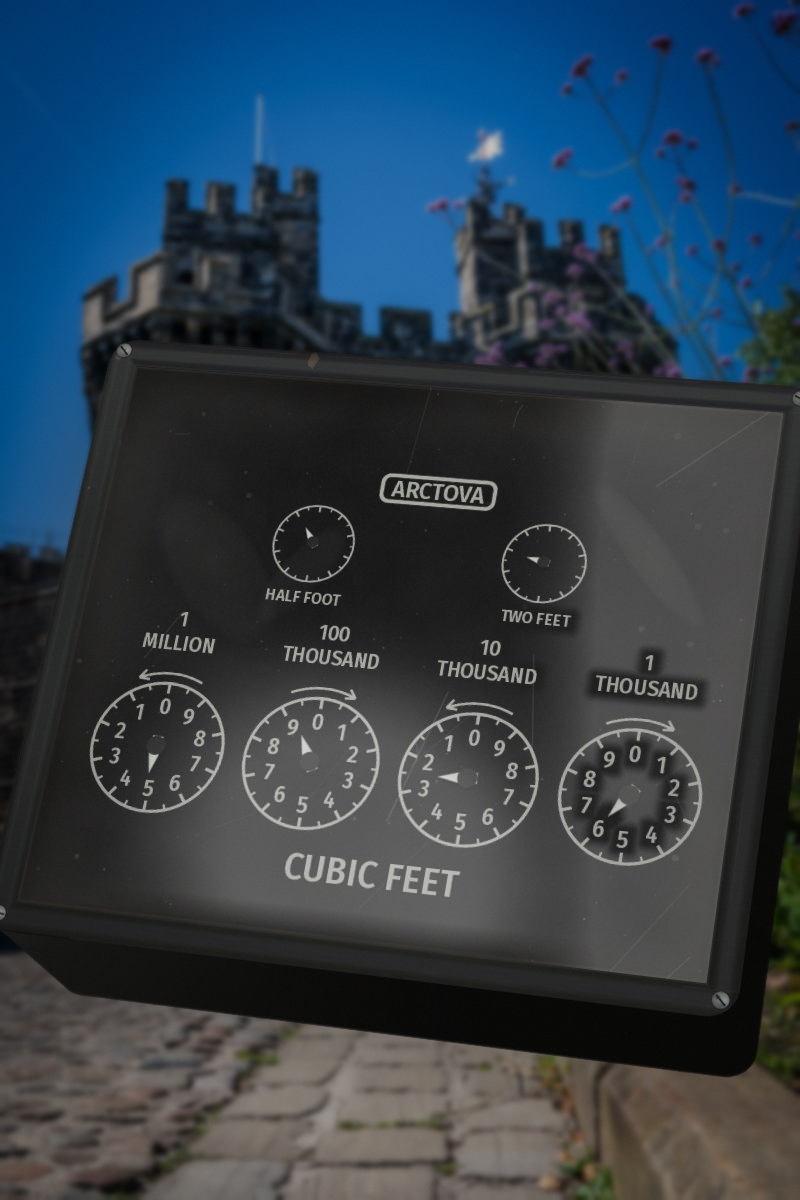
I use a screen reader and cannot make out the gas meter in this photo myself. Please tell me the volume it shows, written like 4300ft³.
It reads 492600ft³
